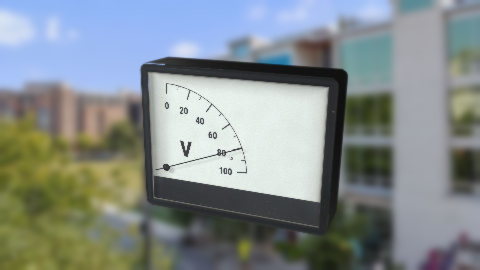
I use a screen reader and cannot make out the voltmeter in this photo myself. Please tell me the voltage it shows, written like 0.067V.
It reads 80V
